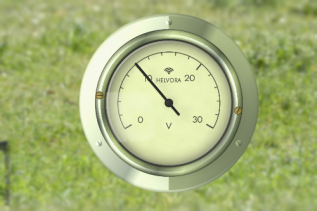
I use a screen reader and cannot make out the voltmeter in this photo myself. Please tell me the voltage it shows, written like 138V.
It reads 10V
